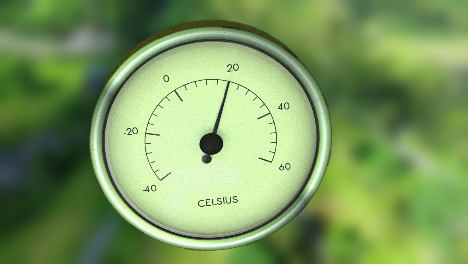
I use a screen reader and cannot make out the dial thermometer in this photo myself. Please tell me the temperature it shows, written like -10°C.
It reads 20°C
